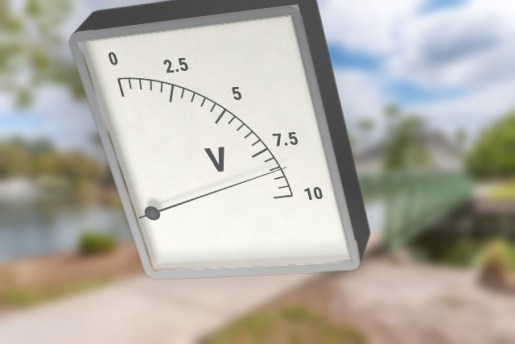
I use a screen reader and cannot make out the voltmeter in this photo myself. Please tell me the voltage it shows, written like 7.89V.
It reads 8.5V
